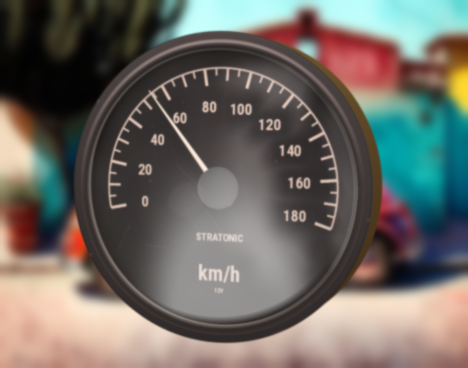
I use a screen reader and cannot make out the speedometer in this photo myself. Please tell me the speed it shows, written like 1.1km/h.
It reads 55km/h
